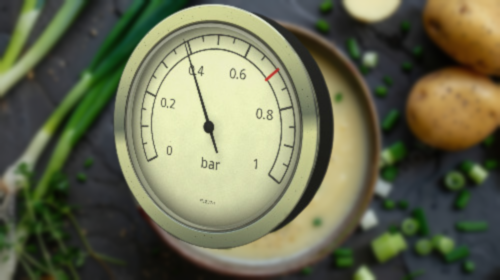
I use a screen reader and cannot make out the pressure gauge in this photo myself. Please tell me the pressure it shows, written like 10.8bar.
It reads 0.4bar
